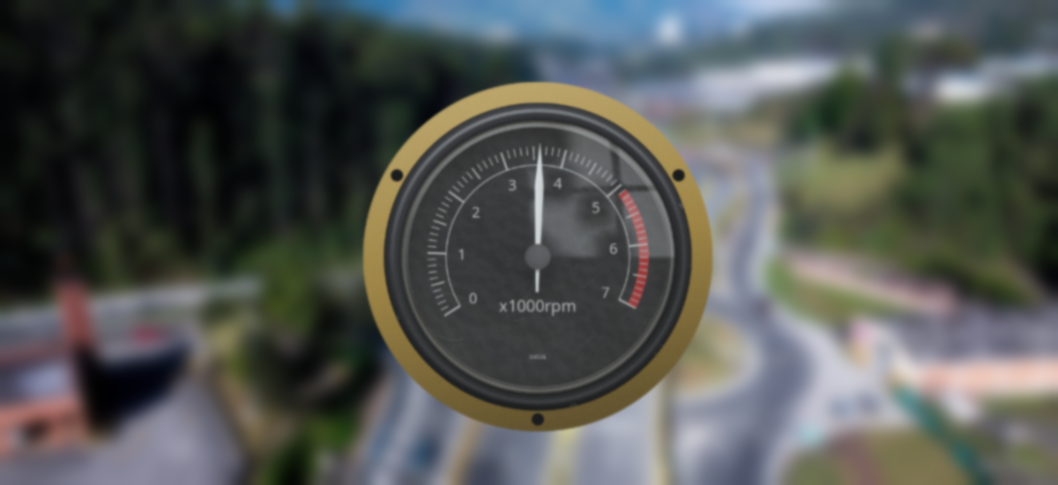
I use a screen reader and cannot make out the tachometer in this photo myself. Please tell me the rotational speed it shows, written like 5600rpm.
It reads 3600rpm
